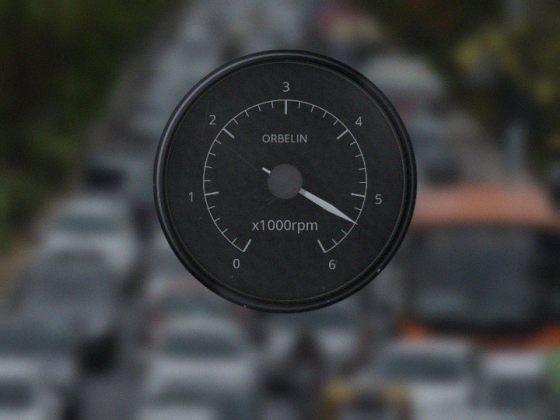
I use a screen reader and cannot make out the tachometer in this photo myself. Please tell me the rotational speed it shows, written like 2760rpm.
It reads 5400rpm
